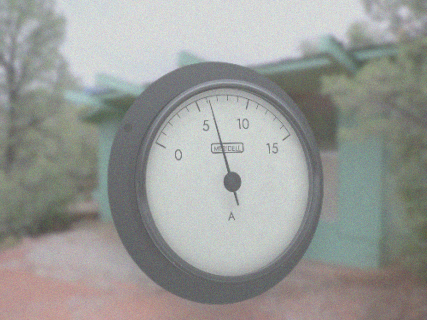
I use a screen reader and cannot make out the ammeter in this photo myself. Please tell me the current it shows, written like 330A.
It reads 6A
